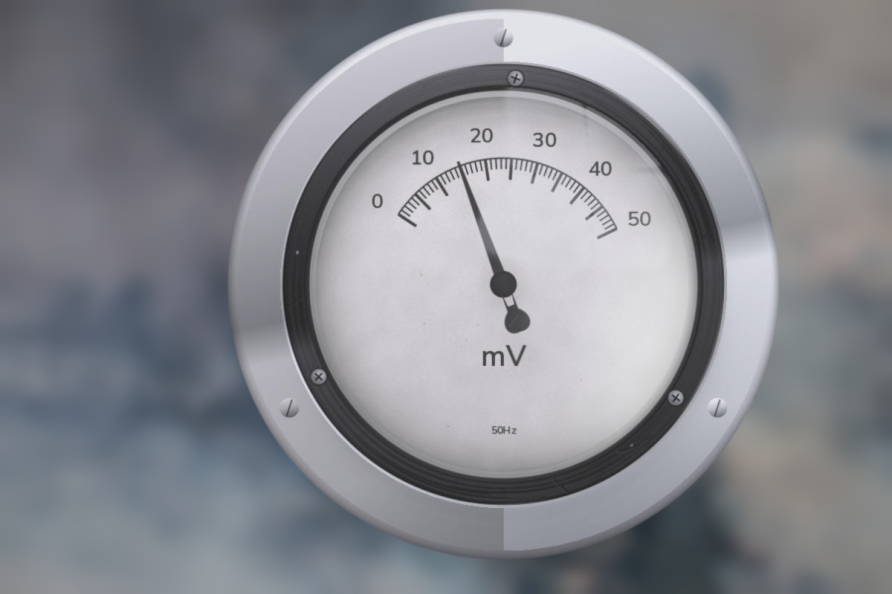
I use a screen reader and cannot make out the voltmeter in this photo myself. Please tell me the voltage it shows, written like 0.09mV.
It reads 15mV
